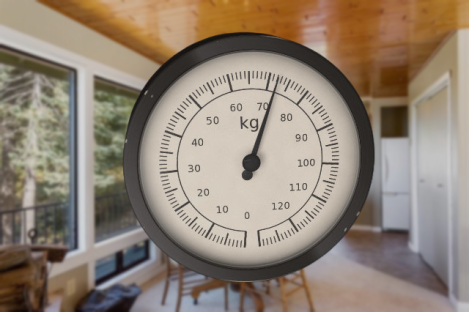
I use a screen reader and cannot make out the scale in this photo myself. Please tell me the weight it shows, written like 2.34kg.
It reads 72kg
